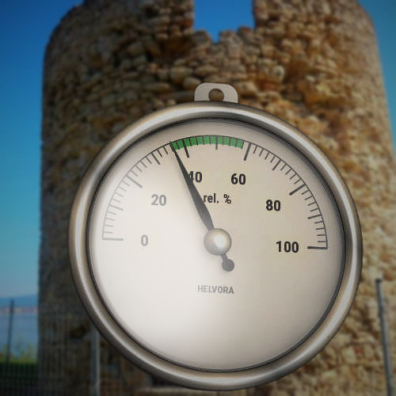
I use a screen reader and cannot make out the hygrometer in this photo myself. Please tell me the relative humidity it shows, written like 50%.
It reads 36%
